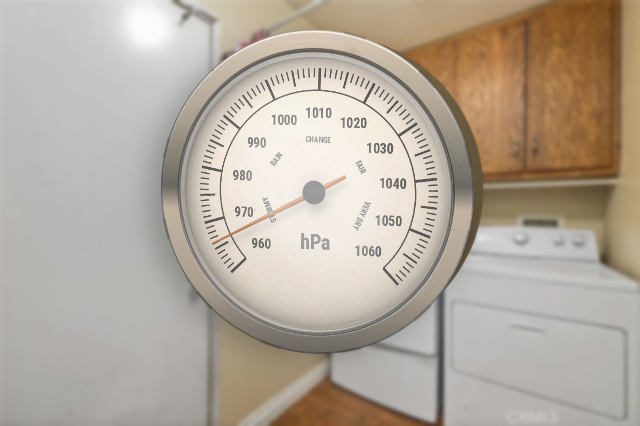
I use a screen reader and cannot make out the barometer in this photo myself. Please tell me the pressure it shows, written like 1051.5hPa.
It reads 966hPa
